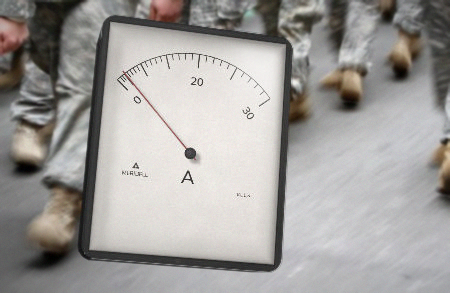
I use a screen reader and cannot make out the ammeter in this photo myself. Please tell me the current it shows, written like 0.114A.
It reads 5A
